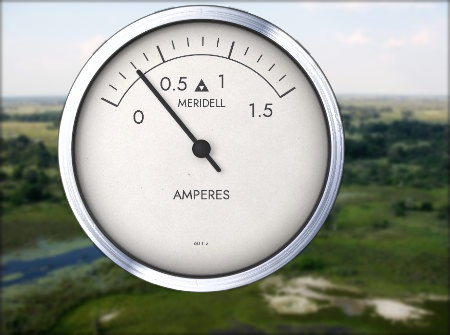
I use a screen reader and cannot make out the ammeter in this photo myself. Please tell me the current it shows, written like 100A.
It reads 0.3A
